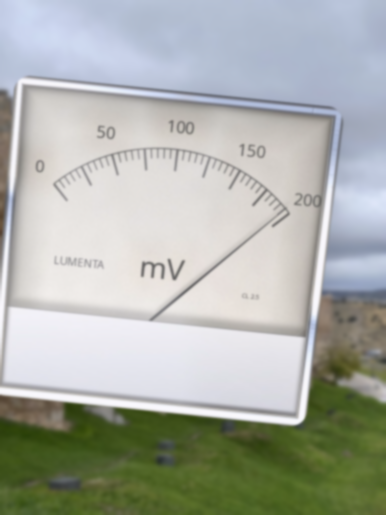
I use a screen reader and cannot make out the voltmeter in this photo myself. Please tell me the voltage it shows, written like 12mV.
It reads 195mV
